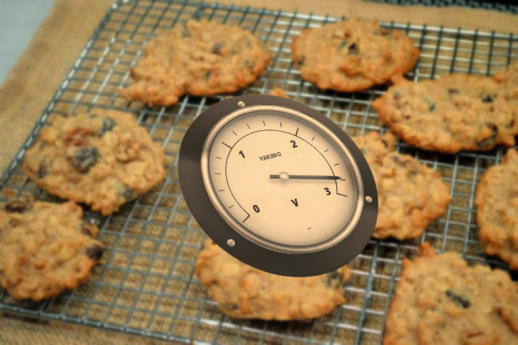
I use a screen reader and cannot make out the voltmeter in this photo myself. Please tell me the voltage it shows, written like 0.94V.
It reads 2.8V
